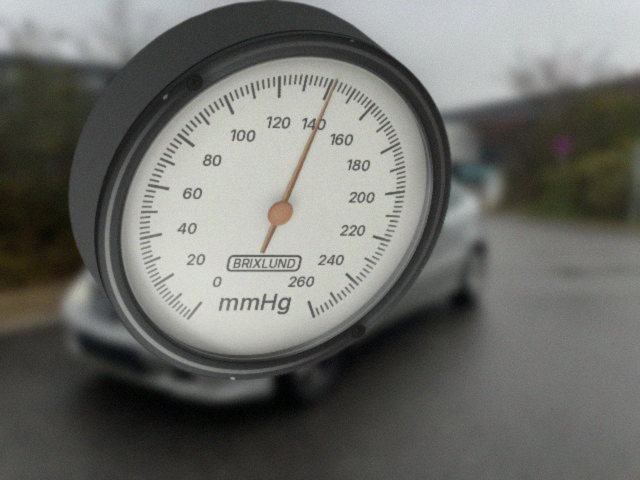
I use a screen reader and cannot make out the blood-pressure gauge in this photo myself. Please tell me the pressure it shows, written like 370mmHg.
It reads 140mmHg
